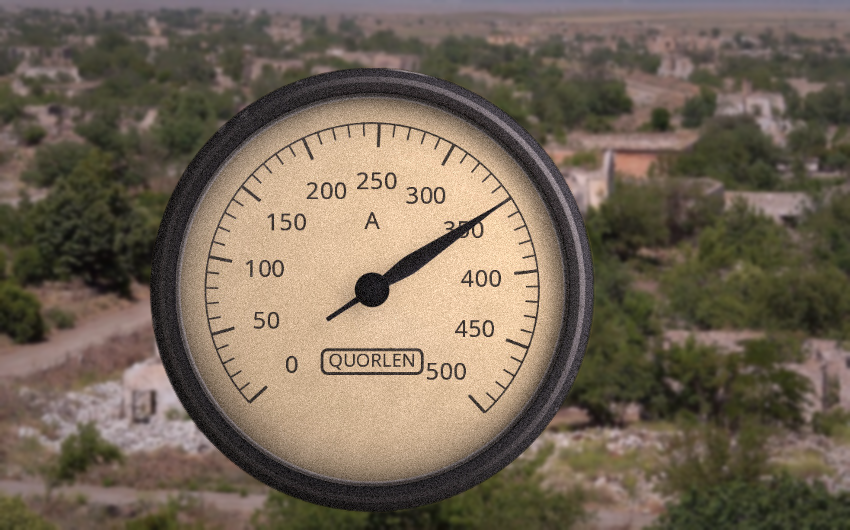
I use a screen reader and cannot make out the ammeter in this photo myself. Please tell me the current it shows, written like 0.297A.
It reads 350A
